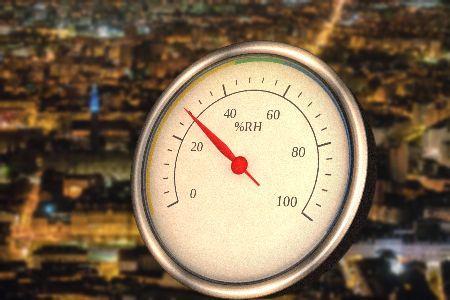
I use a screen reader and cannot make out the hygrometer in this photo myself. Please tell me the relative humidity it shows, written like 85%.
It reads 28%
